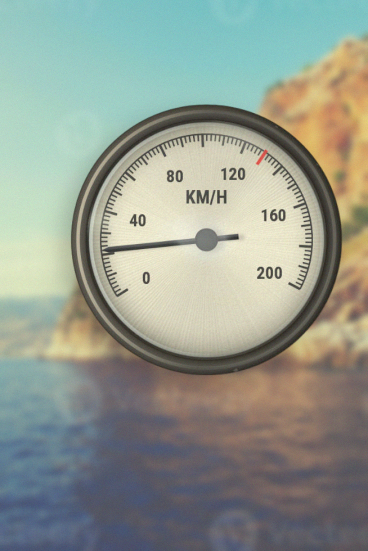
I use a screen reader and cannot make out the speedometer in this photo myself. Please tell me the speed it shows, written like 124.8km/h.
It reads 22km/h
